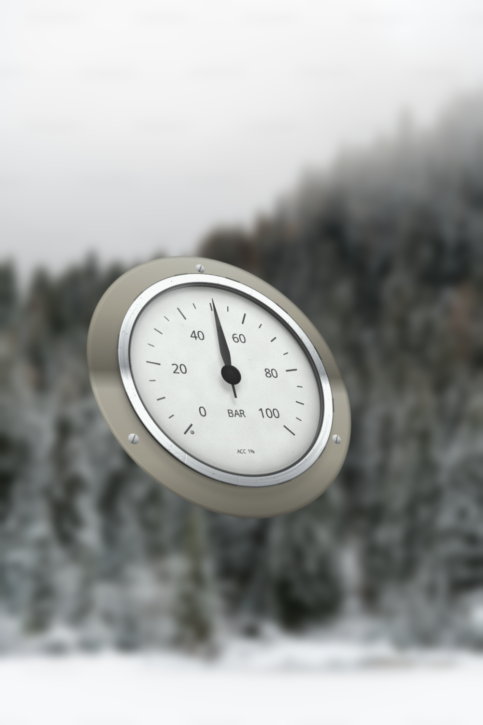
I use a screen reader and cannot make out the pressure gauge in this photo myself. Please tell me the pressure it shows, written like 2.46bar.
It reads 50bar
